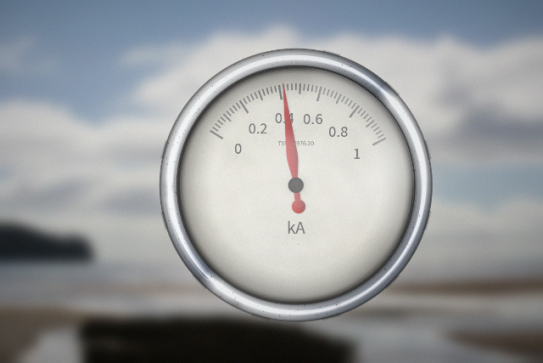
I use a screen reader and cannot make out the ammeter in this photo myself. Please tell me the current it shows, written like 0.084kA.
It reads 0.42kA
